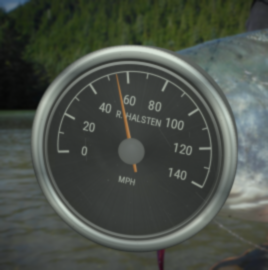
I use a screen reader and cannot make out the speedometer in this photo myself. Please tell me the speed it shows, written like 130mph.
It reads 55mph
